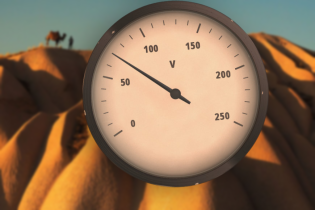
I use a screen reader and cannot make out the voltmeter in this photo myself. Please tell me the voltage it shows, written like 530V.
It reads 70V
